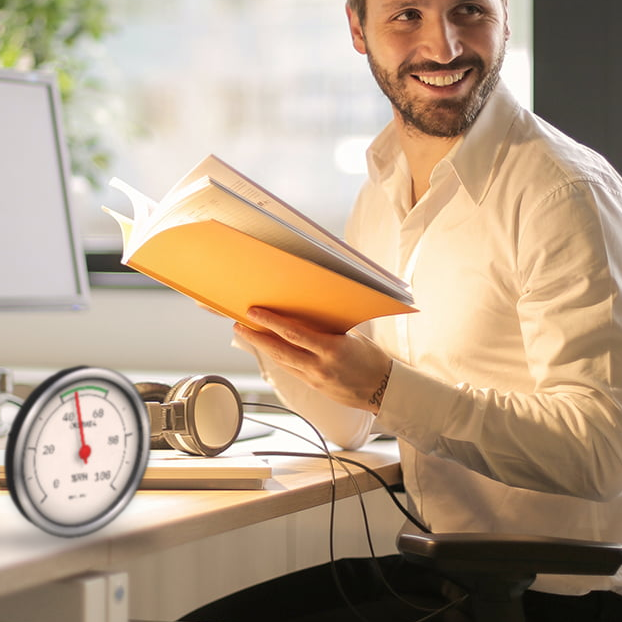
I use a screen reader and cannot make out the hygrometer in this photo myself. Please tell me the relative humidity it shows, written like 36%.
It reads 45%
